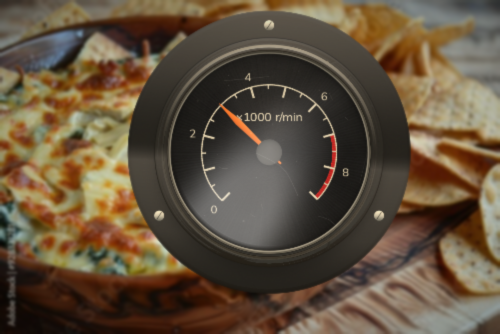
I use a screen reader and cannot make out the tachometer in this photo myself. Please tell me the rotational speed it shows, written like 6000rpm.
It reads 3000rpm
